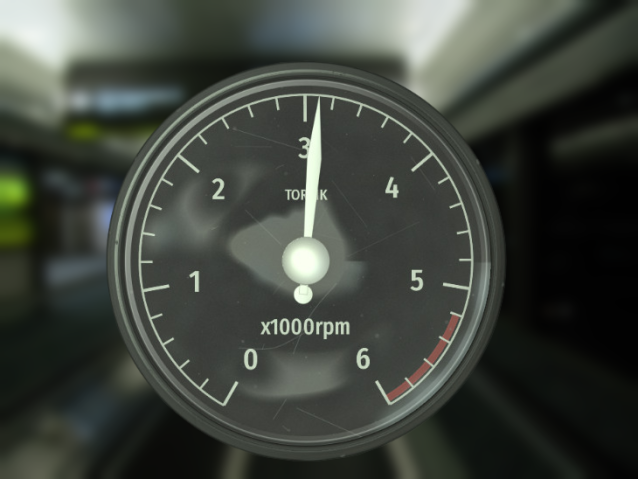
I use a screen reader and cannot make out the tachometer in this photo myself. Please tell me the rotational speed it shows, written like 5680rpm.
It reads 3100rpm
